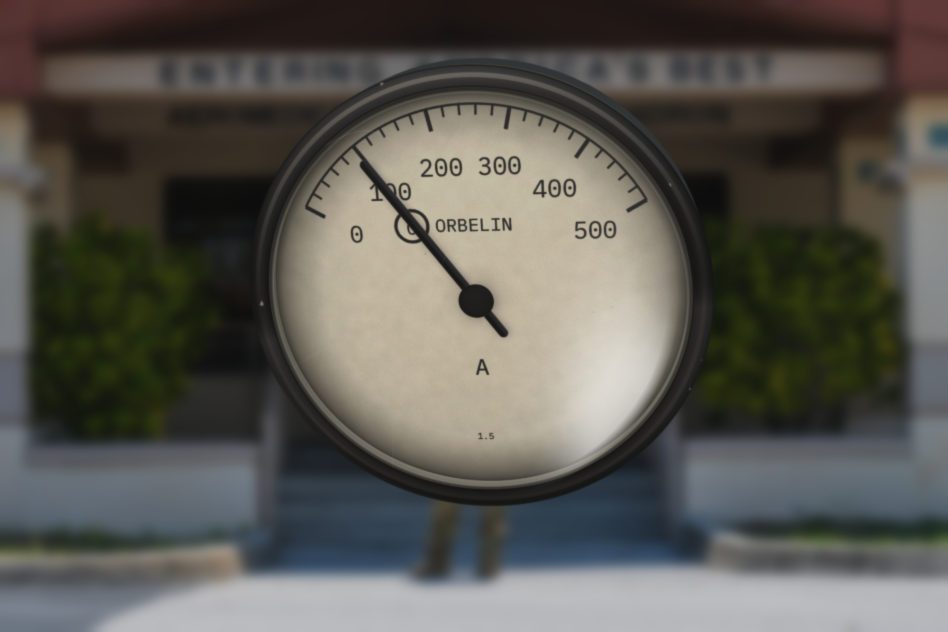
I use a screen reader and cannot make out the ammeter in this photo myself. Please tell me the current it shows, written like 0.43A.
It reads 100A
